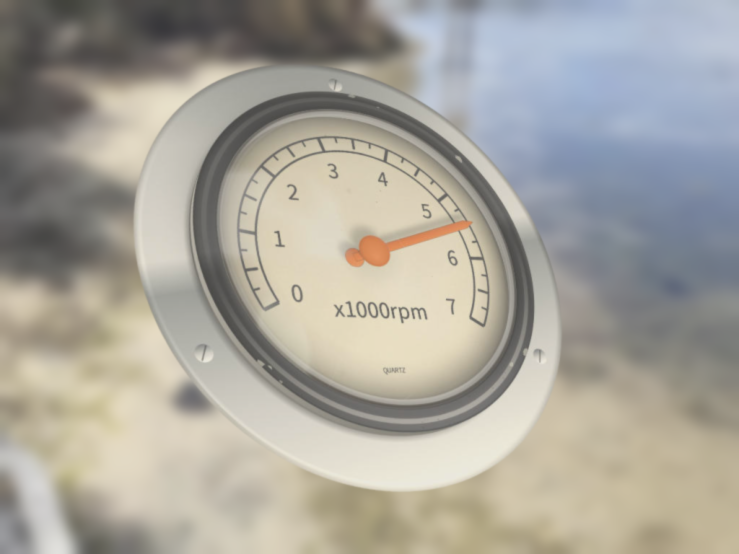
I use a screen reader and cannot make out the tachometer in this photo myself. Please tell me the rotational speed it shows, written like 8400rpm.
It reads 5500rpm
